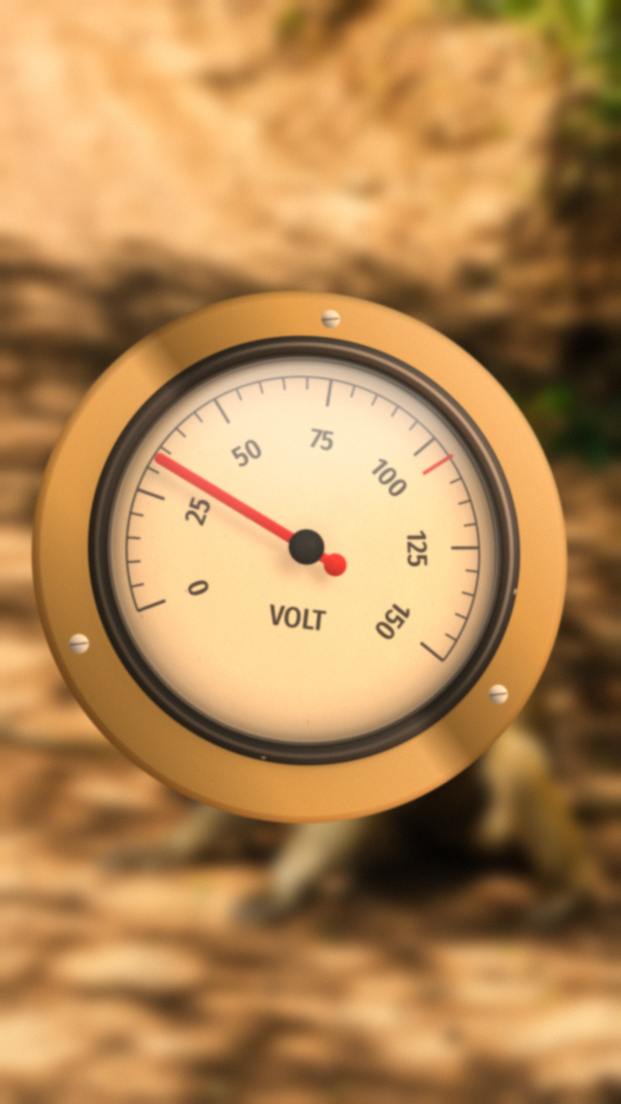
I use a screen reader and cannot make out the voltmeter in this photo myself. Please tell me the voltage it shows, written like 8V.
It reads 32.5V
